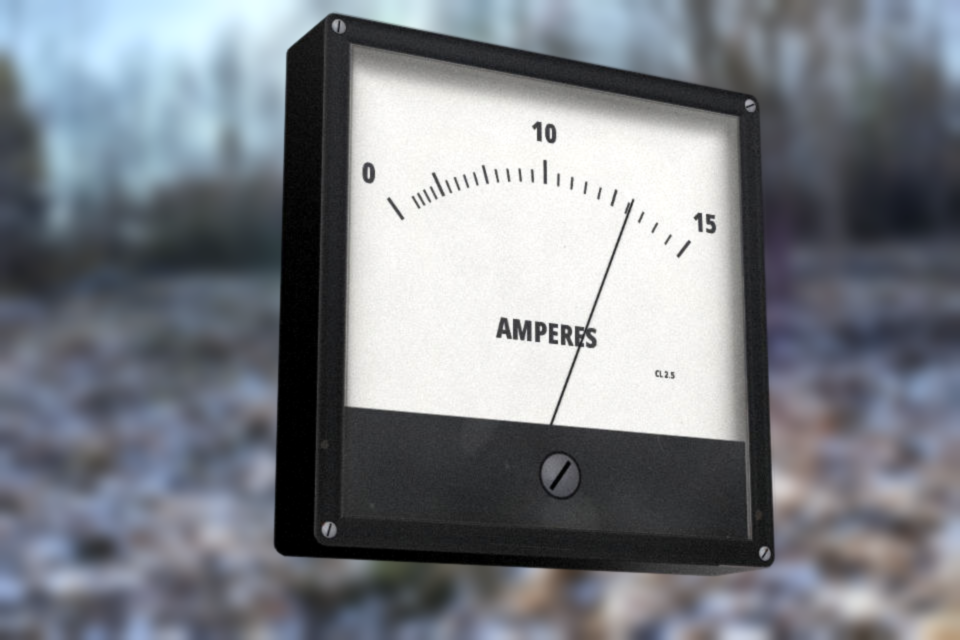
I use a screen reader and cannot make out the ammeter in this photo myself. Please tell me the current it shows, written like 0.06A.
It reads 13A
